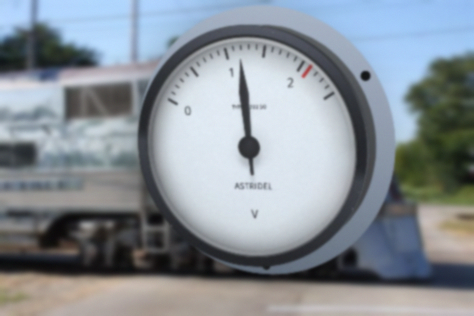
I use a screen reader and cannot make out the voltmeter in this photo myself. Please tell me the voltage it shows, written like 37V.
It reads 1.2V
